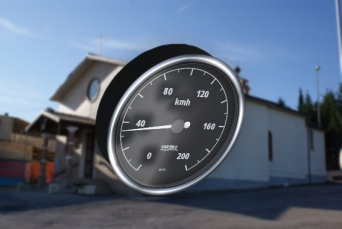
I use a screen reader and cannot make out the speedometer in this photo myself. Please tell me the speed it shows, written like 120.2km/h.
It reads 35km/h
